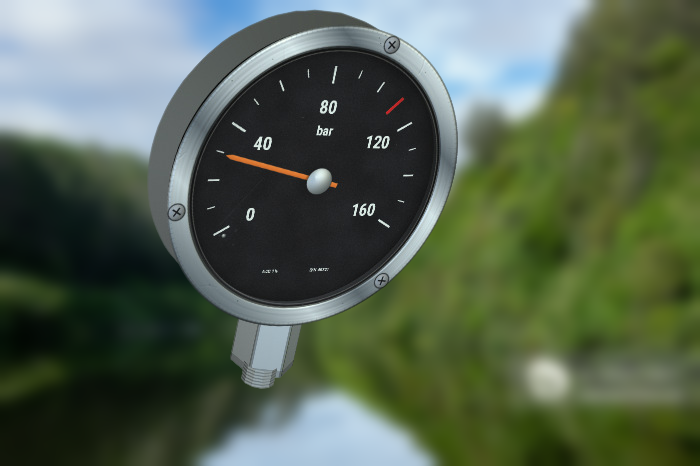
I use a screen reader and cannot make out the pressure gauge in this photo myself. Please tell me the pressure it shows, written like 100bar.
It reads 30bar
